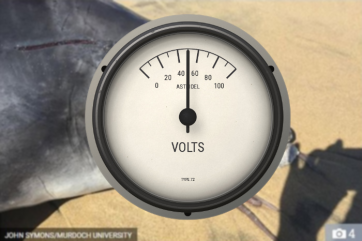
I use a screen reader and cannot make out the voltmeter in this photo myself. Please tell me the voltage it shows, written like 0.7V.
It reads 50V
